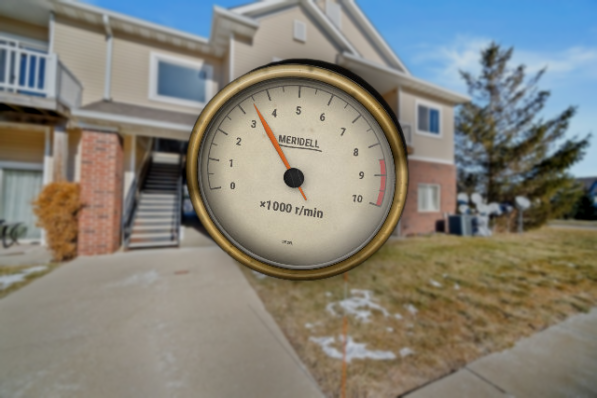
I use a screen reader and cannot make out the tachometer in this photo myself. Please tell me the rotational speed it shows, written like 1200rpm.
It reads 3500rpm
